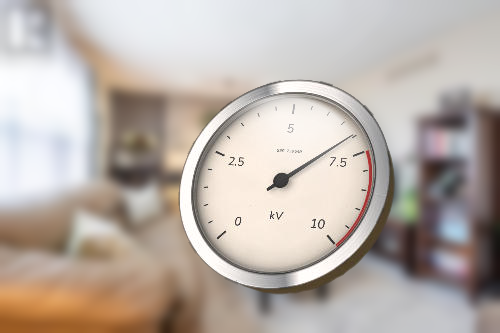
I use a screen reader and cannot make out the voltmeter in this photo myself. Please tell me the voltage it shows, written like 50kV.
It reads 7kV
